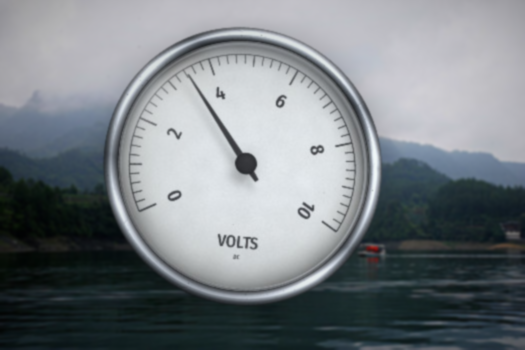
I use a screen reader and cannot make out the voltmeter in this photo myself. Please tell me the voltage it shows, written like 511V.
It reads 3.4V
